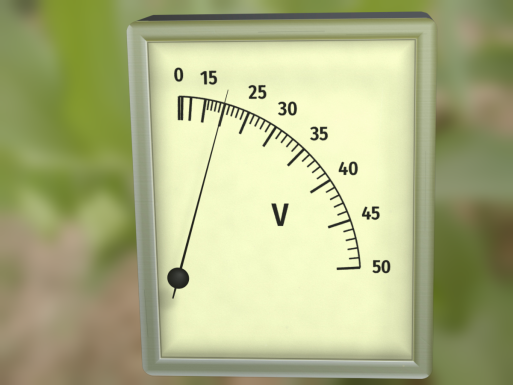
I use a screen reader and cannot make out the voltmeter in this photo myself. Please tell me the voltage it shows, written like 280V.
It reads 20V
